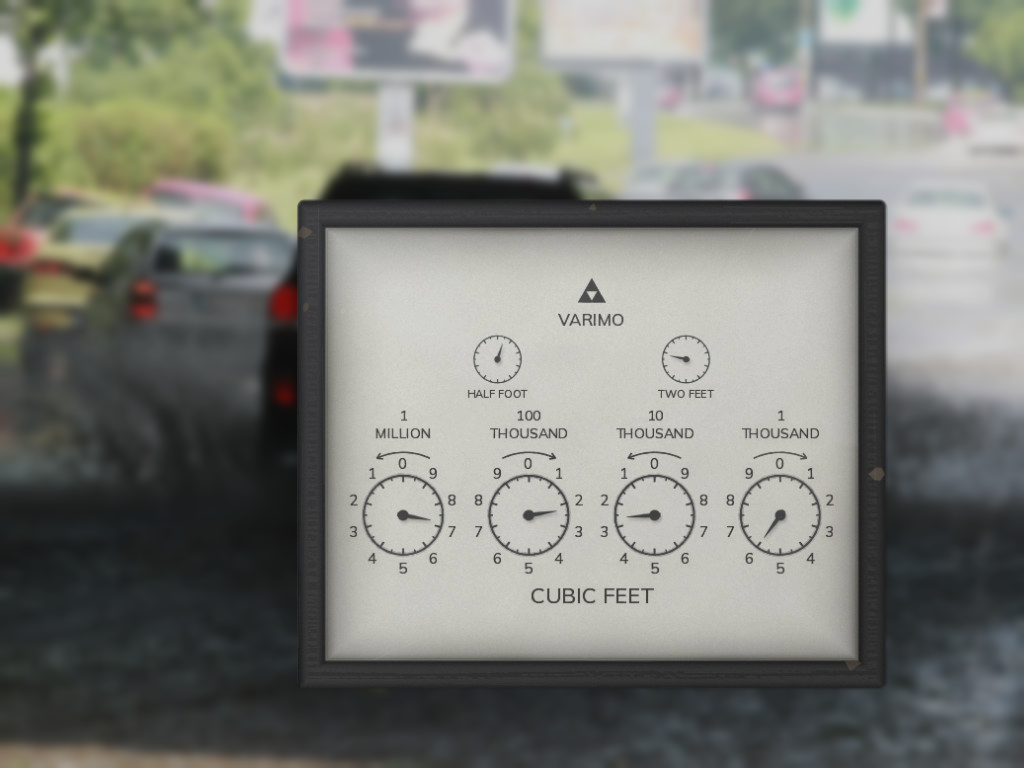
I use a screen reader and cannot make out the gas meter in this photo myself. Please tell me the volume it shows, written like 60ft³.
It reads 722600ft³
